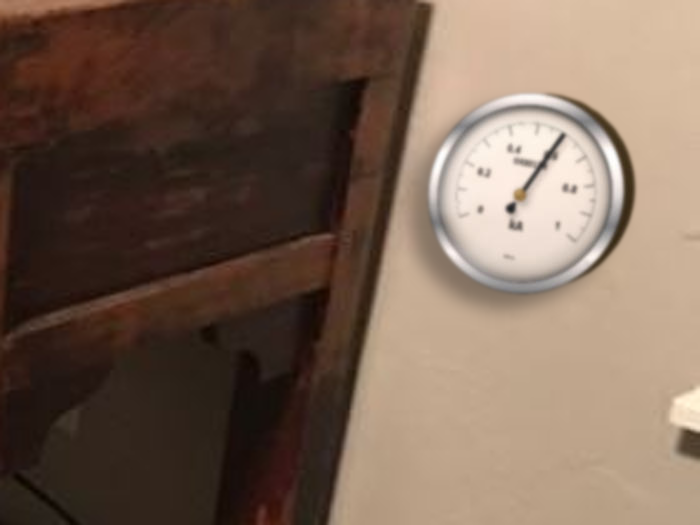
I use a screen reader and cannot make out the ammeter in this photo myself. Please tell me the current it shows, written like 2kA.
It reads 0.6kA
